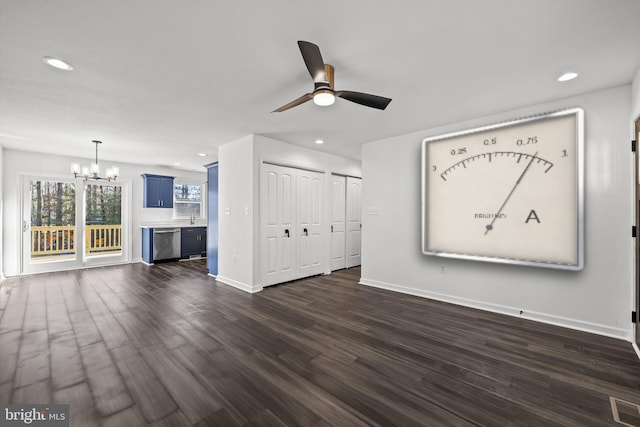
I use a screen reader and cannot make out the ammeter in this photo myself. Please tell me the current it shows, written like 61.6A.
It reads 0.85A
